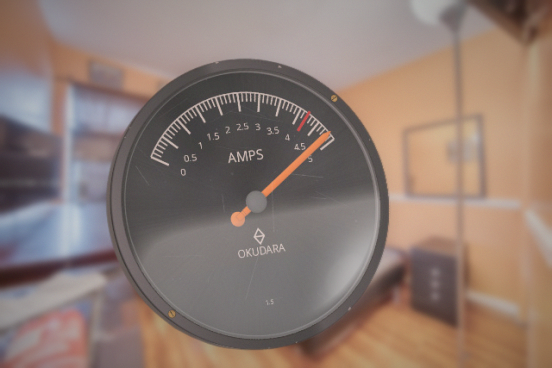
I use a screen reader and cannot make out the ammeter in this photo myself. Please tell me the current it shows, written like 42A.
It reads 4.8A
